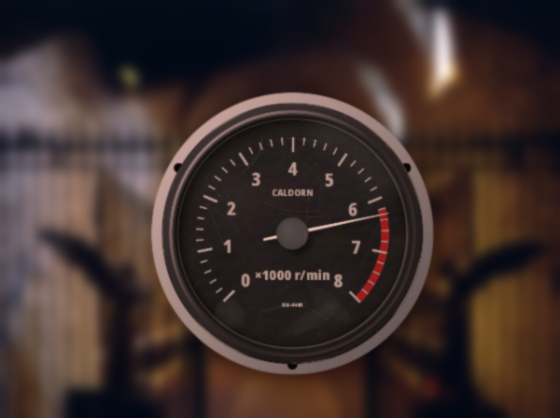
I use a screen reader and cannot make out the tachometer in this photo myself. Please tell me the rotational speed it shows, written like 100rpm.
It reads 6300rpm
